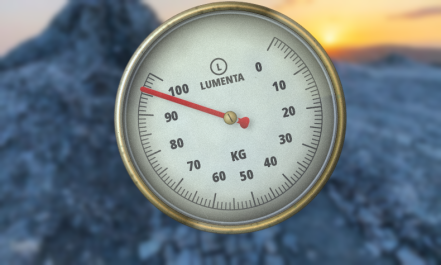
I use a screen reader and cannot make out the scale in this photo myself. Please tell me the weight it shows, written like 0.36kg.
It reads 96kg
